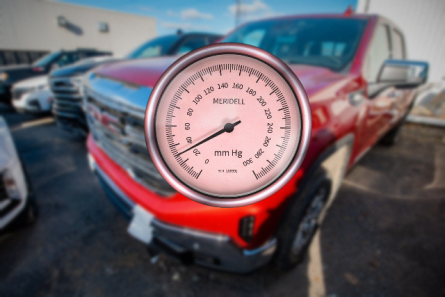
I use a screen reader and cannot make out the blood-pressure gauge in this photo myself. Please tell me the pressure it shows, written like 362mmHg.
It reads 30mmHg
